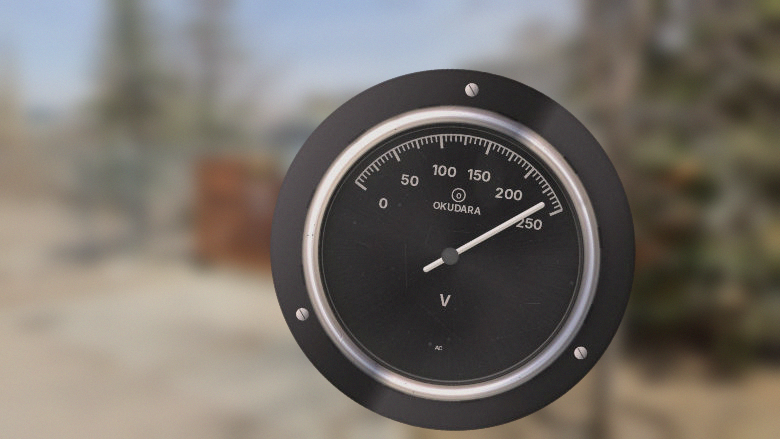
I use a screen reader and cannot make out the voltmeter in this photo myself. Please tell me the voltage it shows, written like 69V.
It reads 235V
